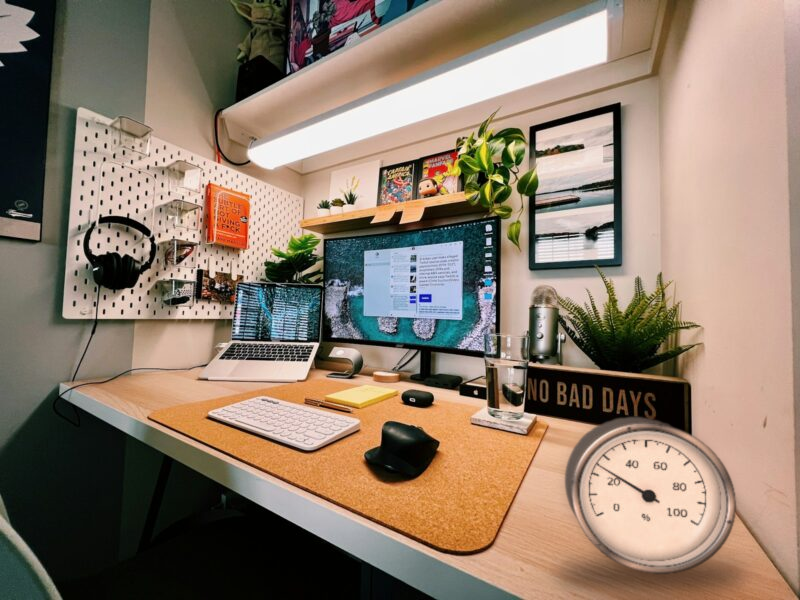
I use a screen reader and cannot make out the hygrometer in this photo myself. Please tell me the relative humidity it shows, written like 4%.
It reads 25%
